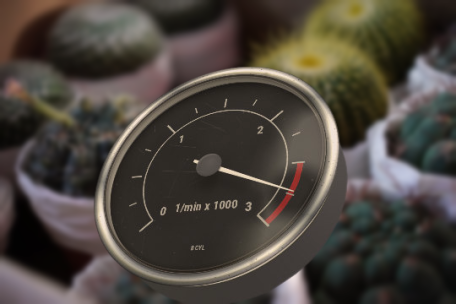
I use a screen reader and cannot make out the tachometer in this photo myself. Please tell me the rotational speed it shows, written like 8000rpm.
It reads 2750rpm
